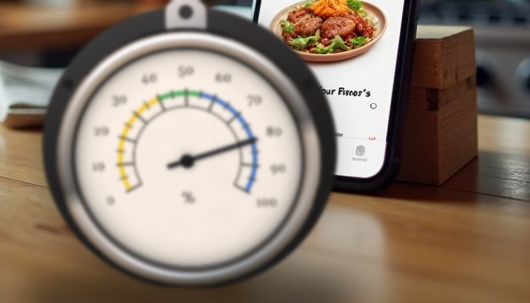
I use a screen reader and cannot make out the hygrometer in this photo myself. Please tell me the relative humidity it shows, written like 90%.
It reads 80%
